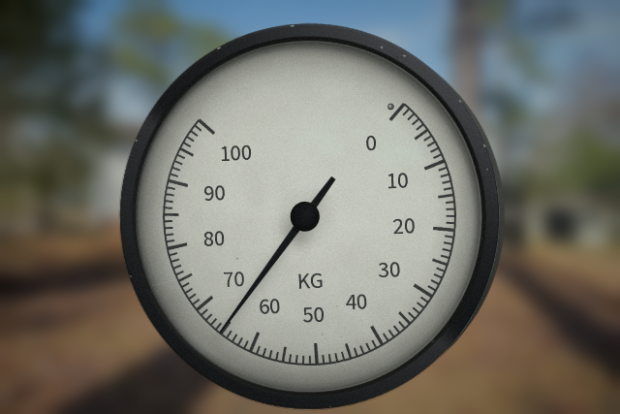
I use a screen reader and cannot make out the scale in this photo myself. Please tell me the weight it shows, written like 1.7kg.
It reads 65kg
